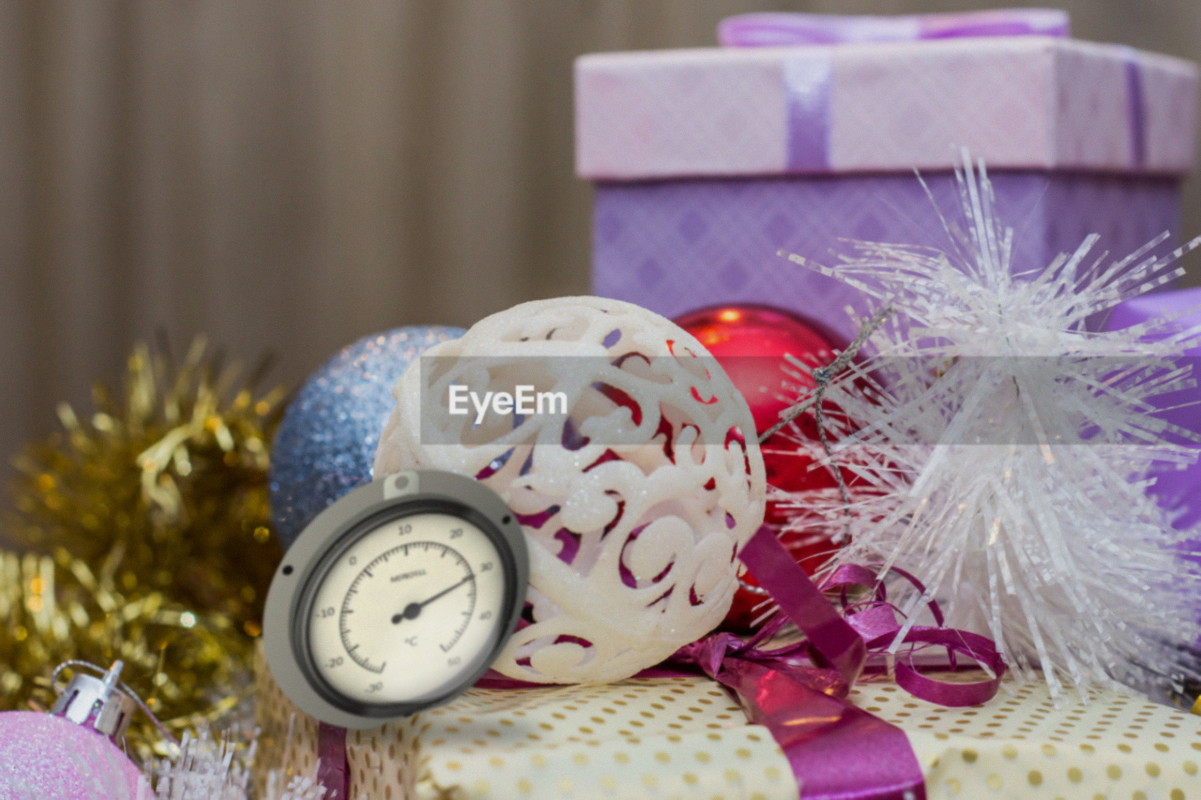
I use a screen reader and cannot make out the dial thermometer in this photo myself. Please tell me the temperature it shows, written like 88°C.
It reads 30°C
